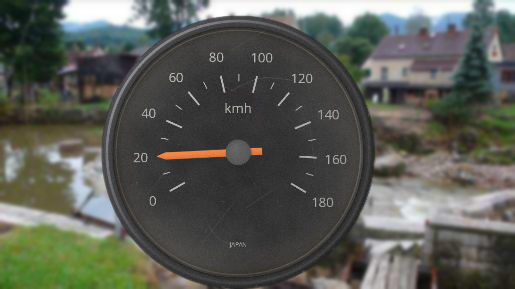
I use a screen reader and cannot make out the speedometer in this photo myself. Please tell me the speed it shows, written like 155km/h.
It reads 20km/h
